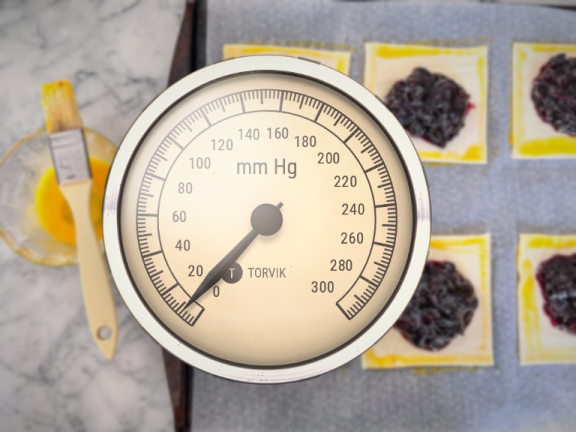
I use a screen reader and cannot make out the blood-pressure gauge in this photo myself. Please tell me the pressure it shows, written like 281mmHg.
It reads 8mmHg
